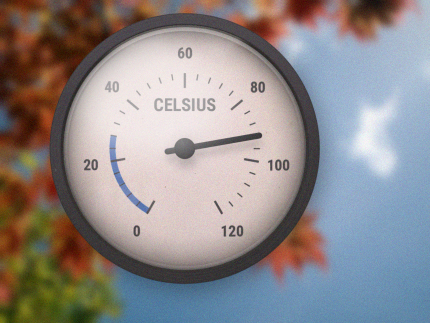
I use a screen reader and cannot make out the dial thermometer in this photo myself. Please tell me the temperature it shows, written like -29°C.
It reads 92°C
